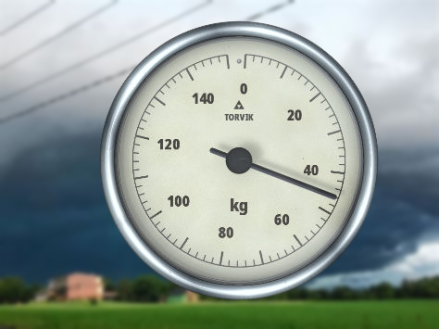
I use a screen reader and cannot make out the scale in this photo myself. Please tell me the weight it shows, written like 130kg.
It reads 46kg
